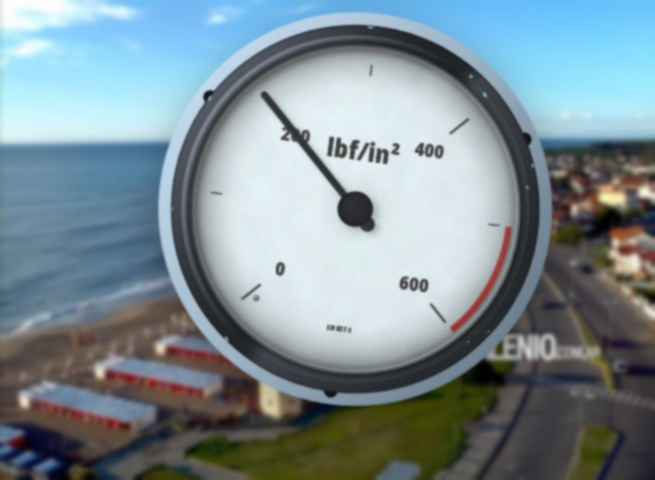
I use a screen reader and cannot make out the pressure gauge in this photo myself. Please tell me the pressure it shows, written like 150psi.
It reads 200psi
